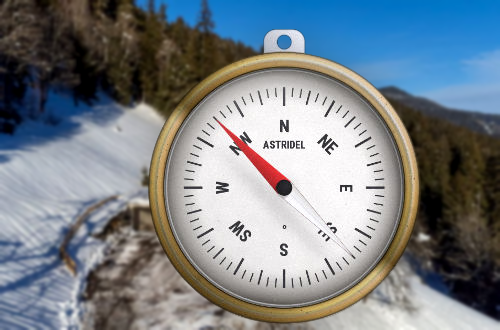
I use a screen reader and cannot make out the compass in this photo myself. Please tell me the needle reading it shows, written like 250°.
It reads 315°
